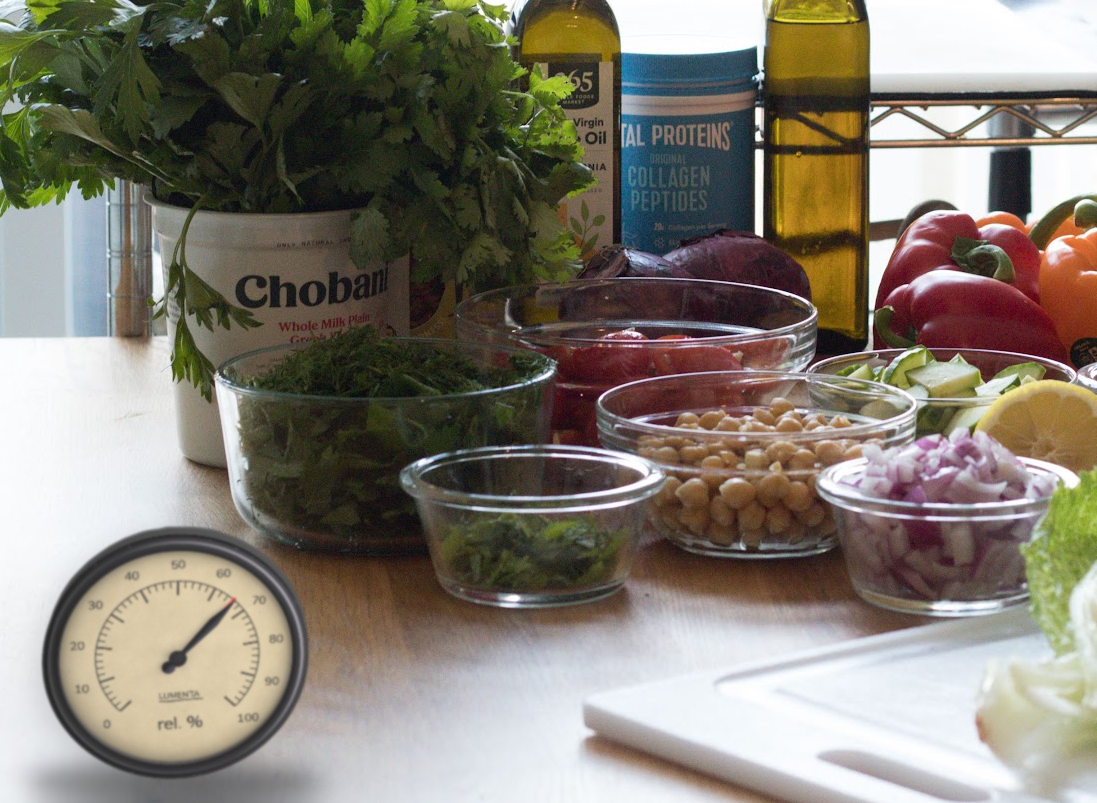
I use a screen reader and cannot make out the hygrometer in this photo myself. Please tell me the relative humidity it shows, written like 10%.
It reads 66%
